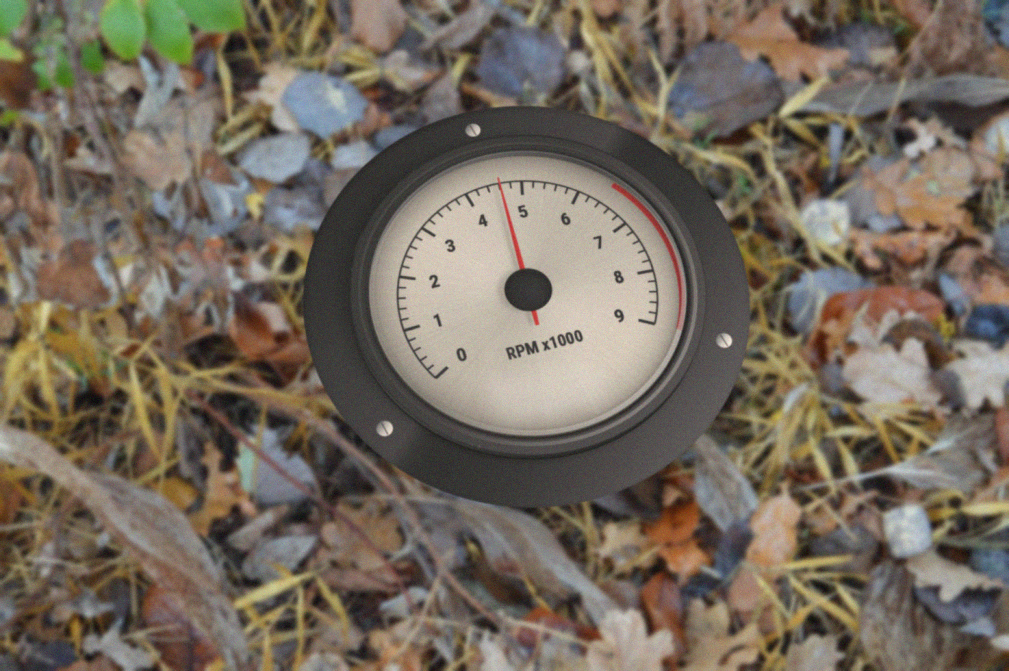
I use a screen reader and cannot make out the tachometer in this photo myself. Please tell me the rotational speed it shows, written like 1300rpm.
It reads 4600rpm
